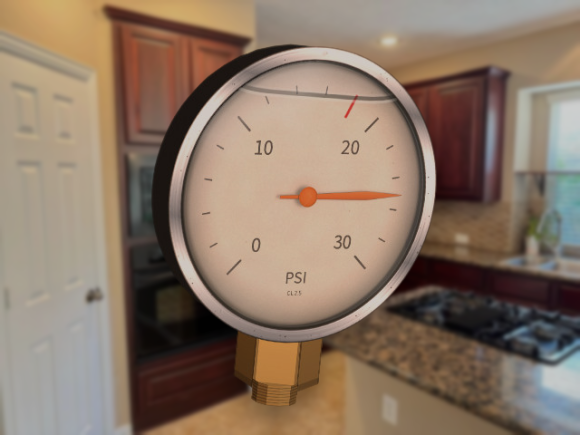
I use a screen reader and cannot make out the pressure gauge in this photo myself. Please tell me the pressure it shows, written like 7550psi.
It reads 25psi
